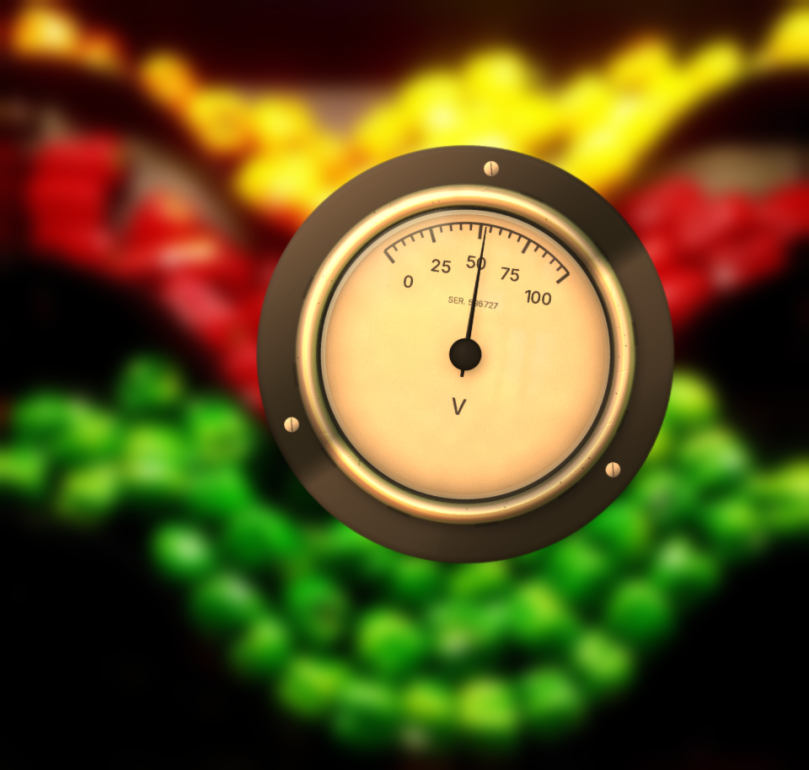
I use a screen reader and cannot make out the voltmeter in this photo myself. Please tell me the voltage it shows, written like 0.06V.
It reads 52.5V
